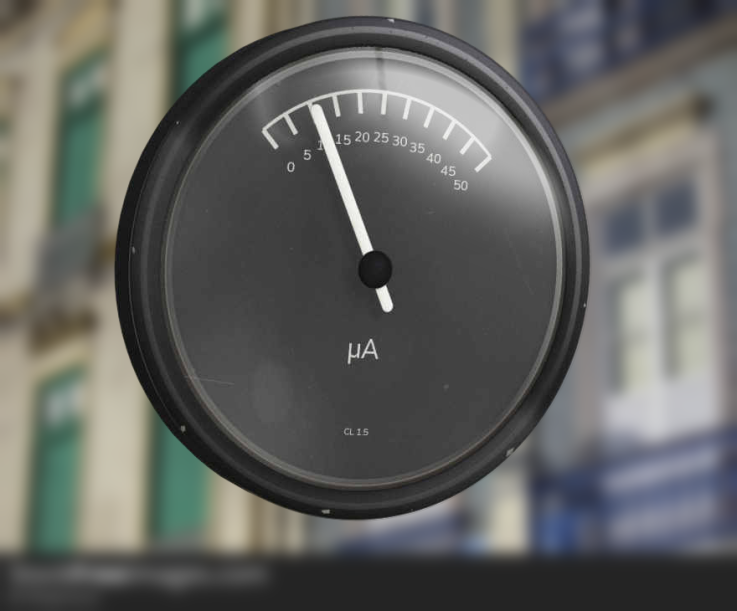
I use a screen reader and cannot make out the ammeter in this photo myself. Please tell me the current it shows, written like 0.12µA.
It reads 10µA
